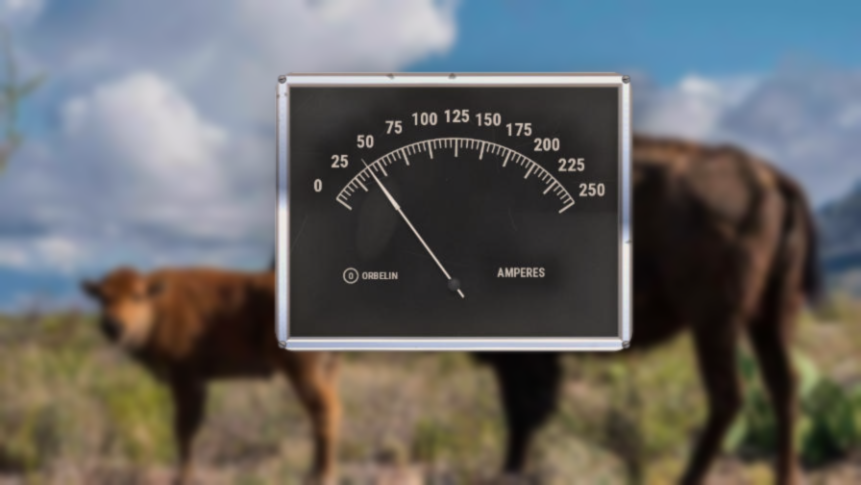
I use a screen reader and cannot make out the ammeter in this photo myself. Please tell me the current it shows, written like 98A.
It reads 40A
